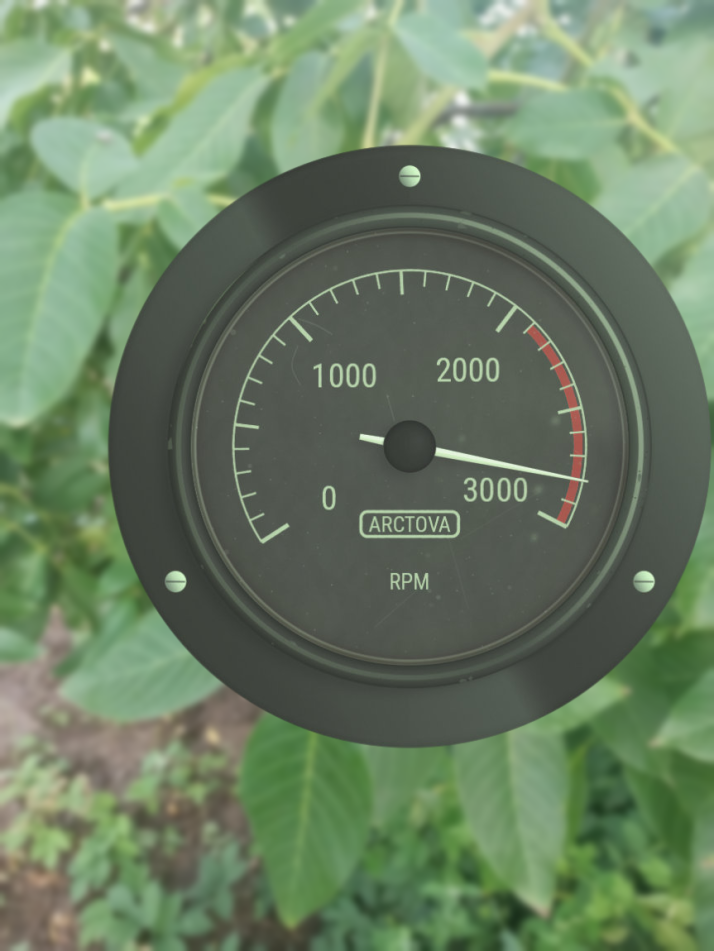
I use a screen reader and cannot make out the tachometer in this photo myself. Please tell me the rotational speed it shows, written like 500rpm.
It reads 2800rpm
